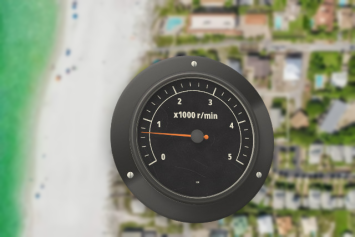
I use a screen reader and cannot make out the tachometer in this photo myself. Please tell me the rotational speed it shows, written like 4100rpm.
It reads 700rpm
